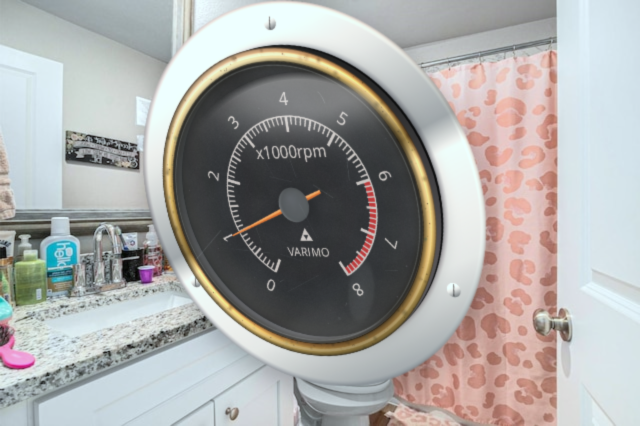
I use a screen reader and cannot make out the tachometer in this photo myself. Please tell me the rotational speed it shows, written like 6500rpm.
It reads 1000rpm
